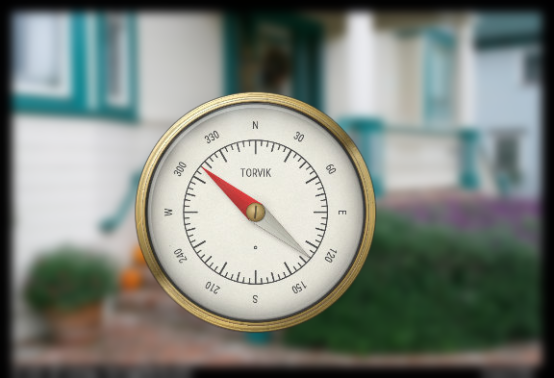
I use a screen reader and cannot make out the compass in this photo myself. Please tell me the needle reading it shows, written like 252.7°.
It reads 310°
